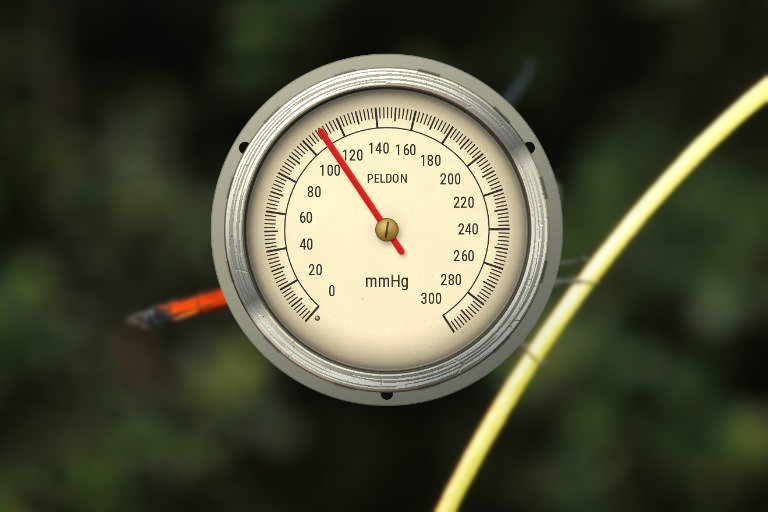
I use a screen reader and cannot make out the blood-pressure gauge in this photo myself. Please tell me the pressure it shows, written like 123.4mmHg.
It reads 110mmHg
